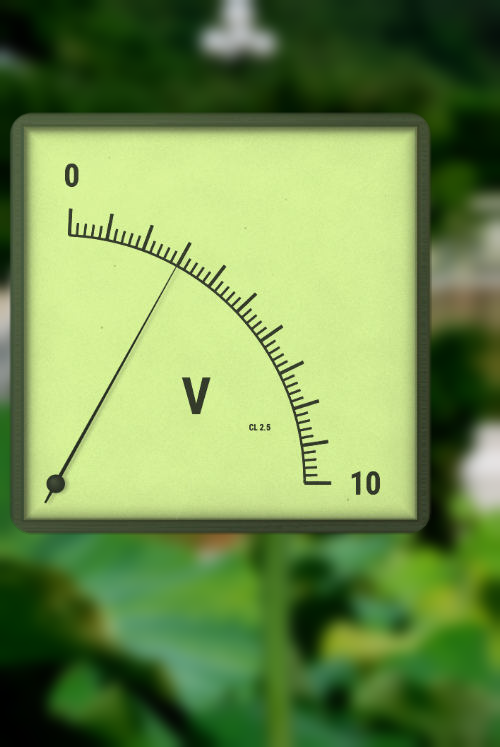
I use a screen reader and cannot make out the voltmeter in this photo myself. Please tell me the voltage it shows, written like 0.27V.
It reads 3V
